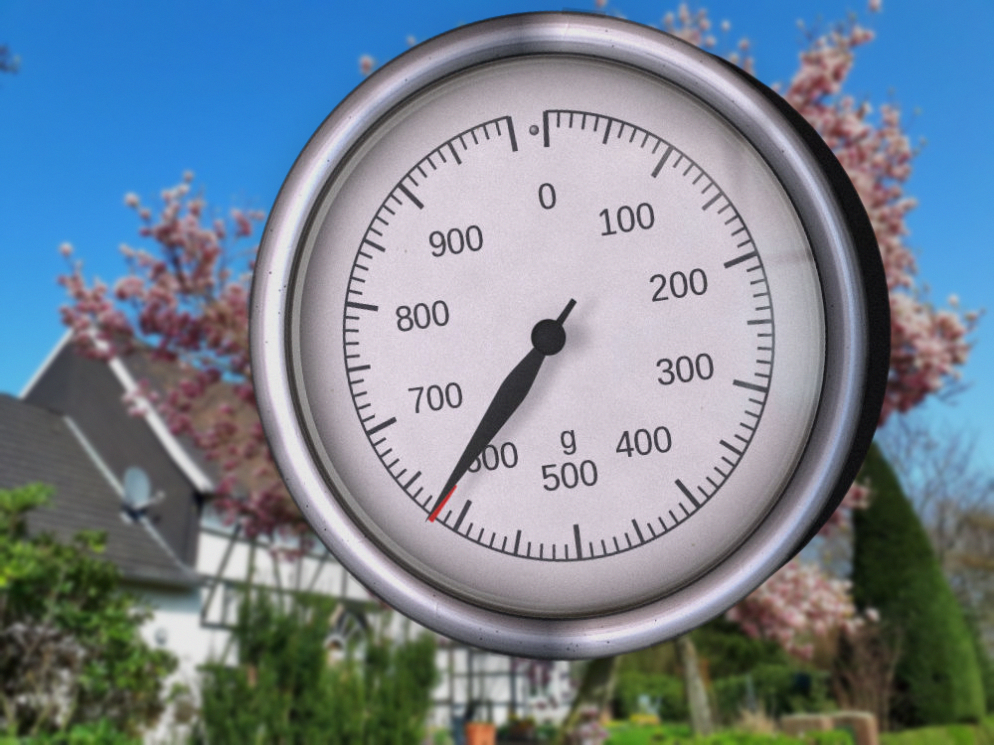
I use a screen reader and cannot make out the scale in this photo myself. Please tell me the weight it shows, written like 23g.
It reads 620g
